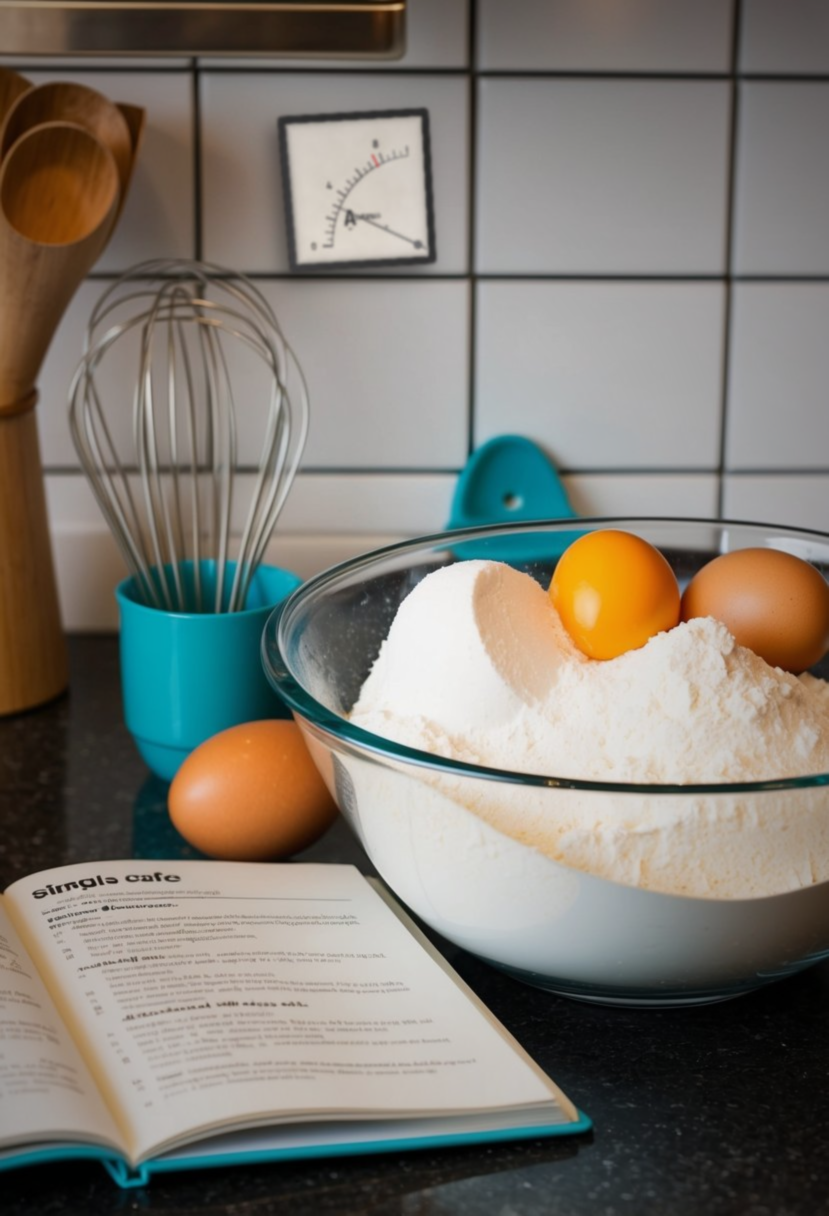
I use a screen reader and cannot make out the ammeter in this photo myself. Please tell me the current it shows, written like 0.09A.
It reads 3A
